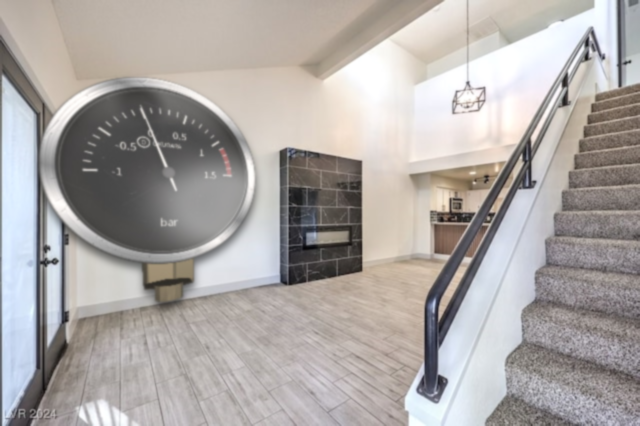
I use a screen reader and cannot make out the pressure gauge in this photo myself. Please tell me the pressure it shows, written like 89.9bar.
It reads 0bar
